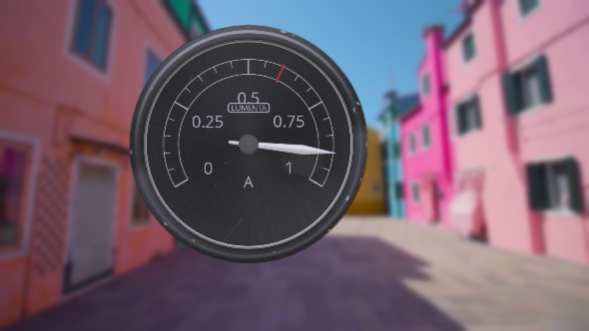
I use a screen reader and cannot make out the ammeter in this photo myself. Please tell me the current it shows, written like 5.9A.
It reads 0.9A
